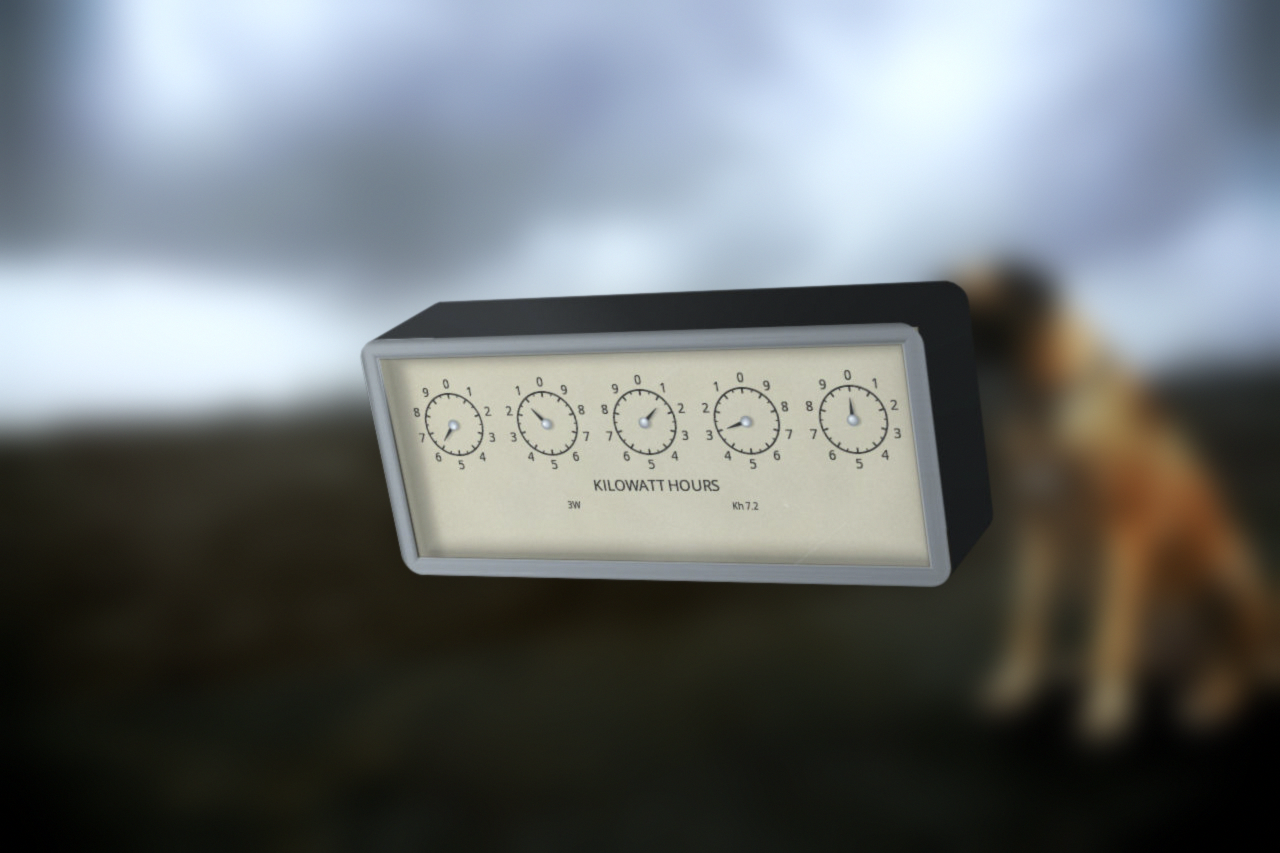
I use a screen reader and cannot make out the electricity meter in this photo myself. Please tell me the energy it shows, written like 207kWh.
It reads 61130kWh
